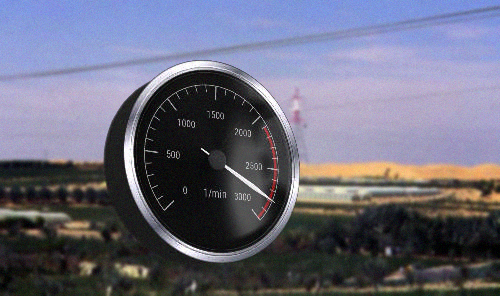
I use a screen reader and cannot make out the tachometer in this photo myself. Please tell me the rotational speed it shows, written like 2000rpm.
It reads 2800rpm
